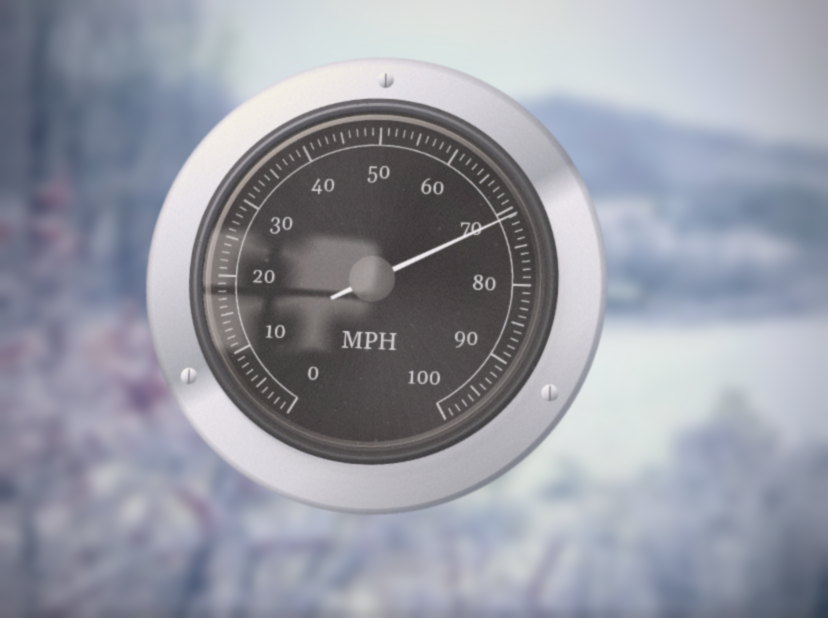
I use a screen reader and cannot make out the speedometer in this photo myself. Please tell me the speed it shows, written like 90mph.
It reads 71mph
